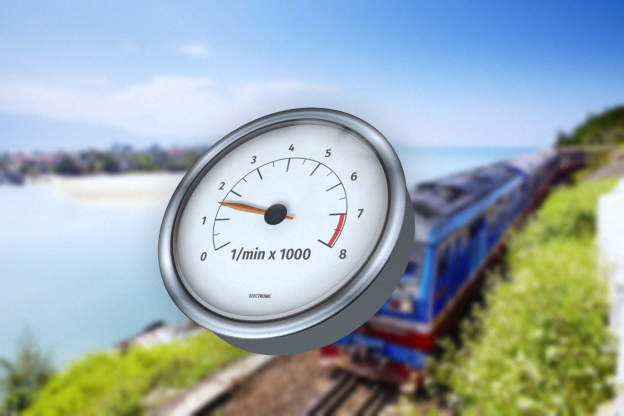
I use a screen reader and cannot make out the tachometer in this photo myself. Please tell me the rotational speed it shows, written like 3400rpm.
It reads 1500rpm
